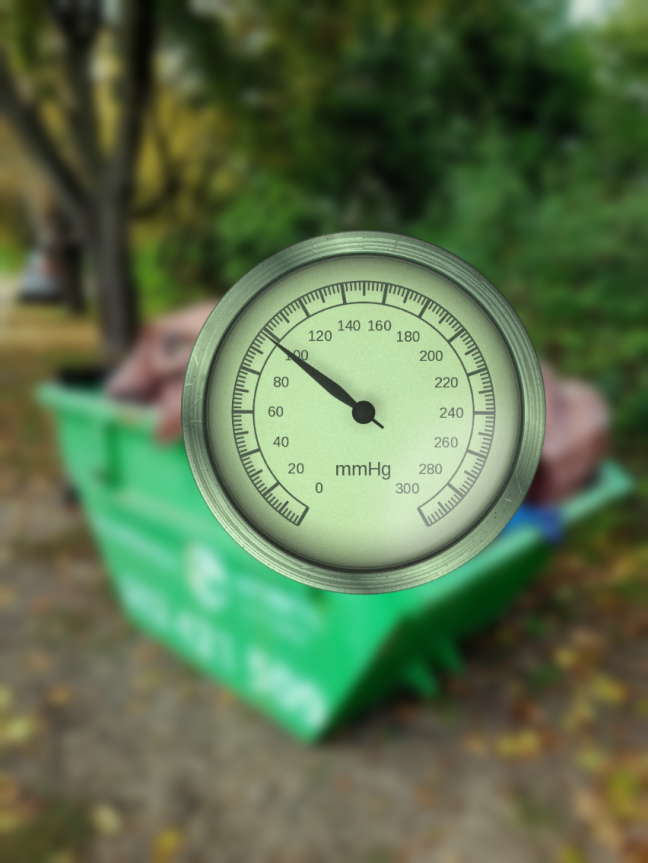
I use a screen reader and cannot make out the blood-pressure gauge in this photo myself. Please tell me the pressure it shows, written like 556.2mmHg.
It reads 98mmHg
